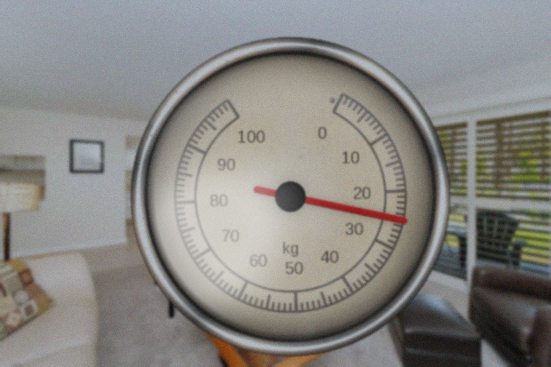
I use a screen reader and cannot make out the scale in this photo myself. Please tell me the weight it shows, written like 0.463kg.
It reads 25kg
